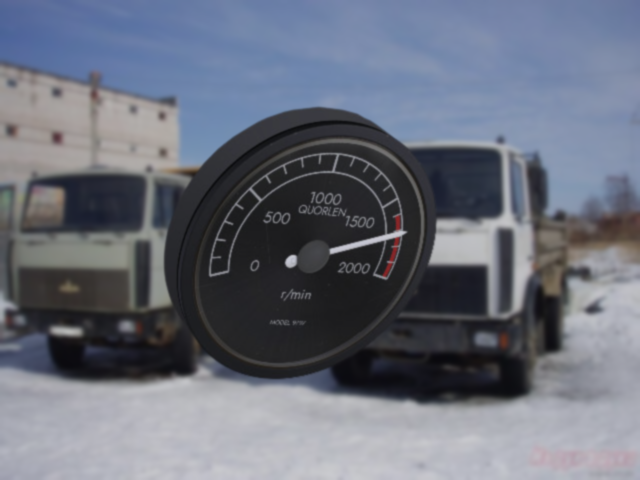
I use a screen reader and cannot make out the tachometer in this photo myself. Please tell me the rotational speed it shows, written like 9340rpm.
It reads 1700rpm
